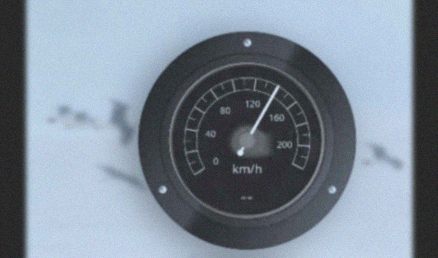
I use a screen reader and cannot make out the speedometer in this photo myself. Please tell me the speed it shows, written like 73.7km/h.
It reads 140km/h
